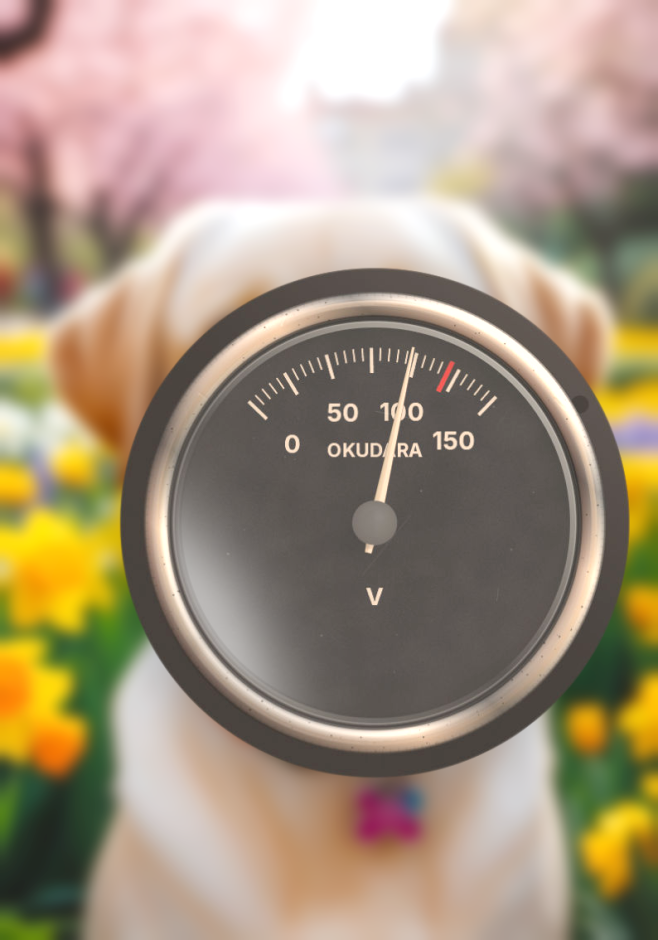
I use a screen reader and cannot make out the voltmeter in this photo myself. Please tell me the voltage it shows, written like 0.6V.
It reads 97.5V
